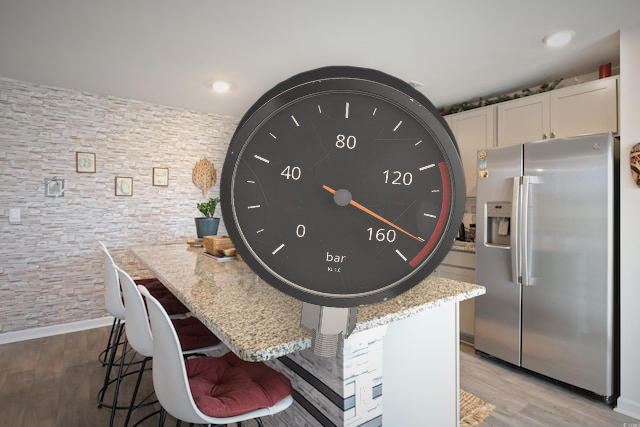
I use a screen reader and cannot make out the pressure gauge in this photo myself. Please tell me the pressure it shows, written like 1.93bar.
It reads 150bar
